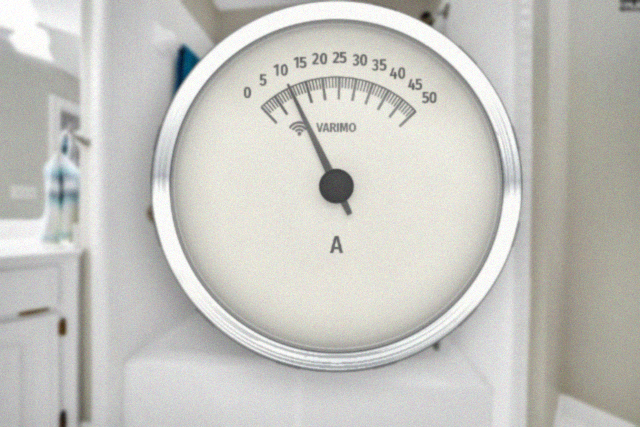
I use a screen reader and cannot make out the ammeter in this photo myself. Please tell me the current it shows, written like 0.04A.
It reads 10A
